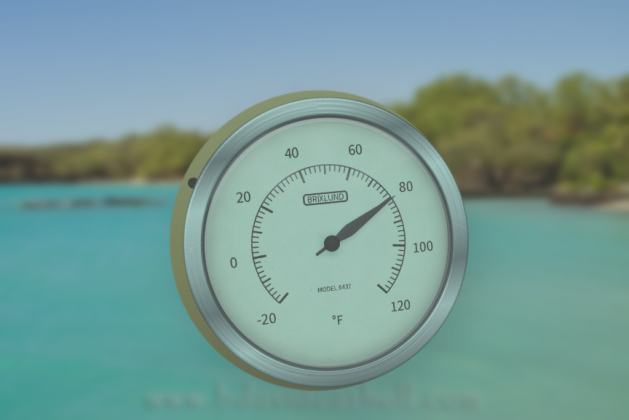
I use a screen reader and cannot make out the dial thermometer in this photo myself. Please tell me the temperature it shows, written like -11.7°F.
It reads 80°F
